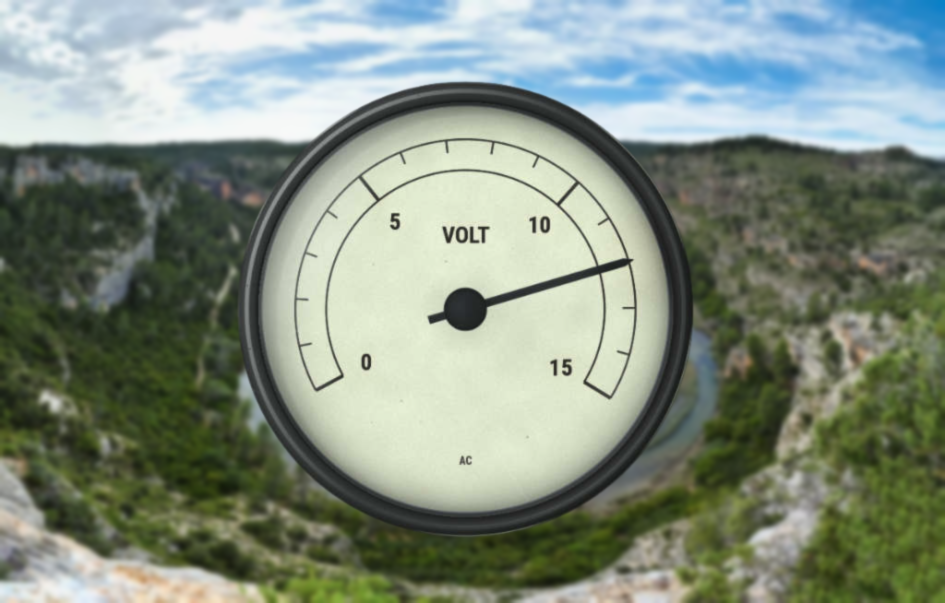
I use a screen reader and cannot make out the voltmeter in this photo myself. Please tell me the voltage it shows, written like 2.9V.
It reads 12V
